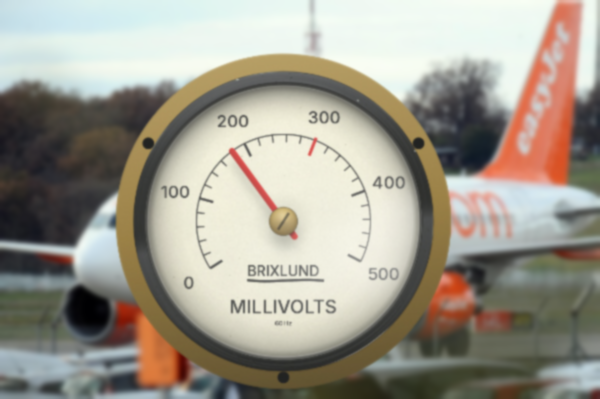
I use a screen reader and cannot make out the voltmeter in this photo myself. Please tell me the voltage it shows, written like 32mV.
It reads 180mV
